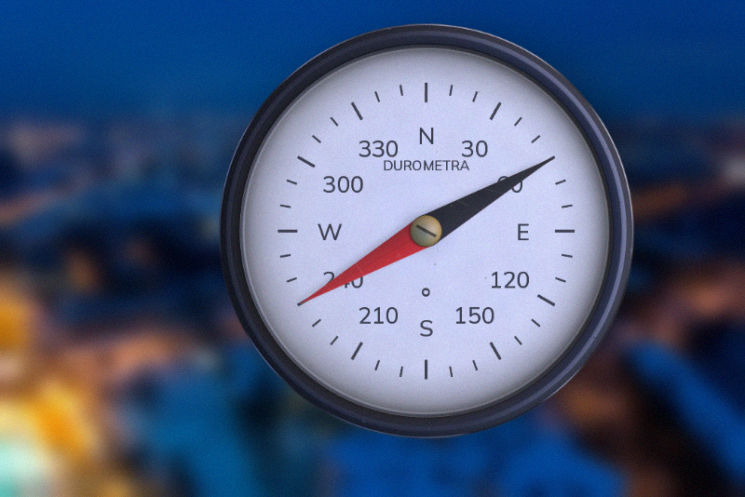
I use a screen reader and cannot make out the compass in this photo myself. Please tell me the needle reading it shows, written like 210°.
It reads 240°
